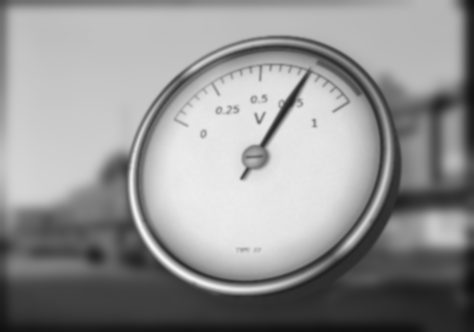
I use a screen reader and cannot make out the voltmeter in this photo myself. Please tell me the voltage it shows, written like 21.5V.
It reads 0.75V
